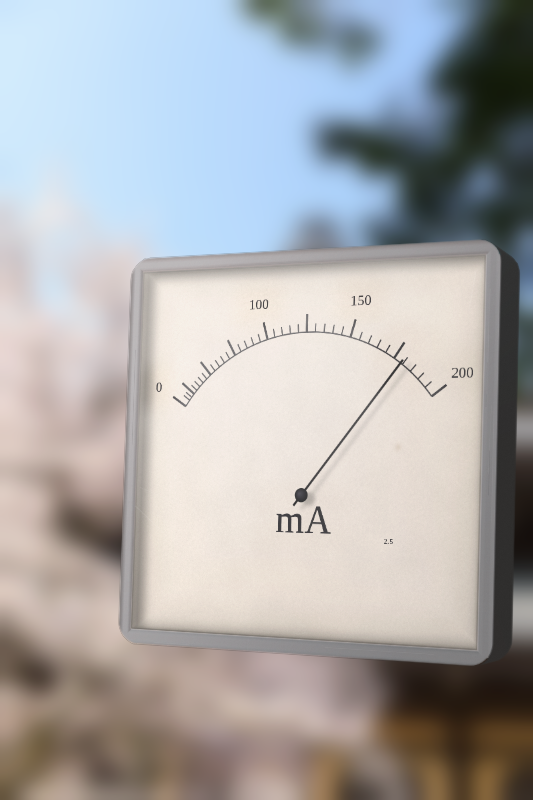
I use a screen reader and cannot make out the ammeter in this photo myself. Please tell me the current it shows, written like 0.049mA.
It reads 180mA
